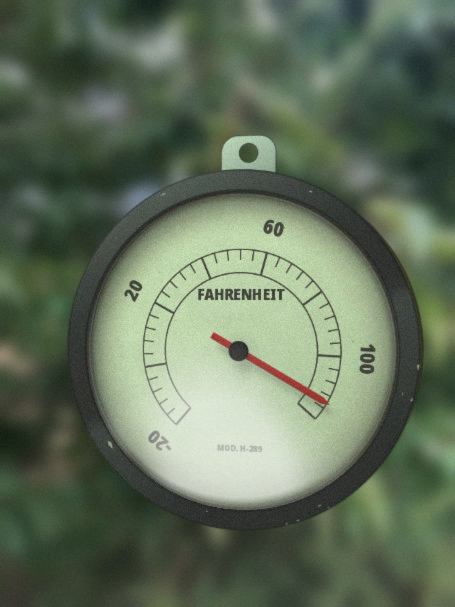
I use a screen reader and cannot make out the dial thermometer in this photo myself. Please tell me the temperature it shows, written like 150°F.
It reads 114°F
